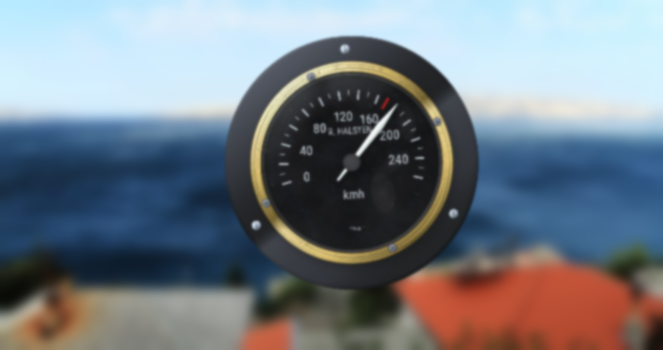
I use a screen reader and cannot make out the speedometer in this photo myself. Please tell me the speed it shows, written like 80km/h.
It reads 180km/h
